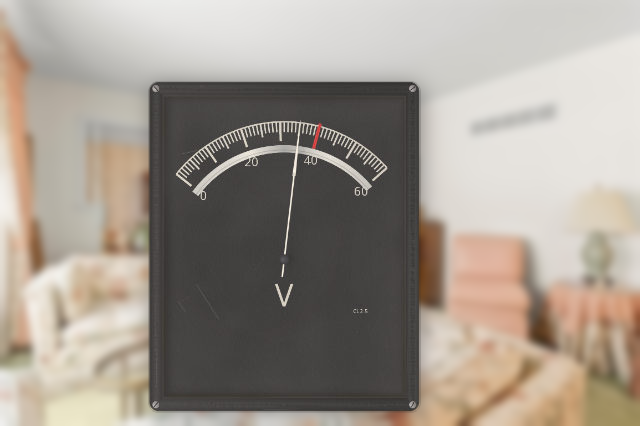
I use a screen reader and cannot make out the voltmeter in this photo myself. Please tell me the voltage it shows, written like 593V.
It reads 35V
